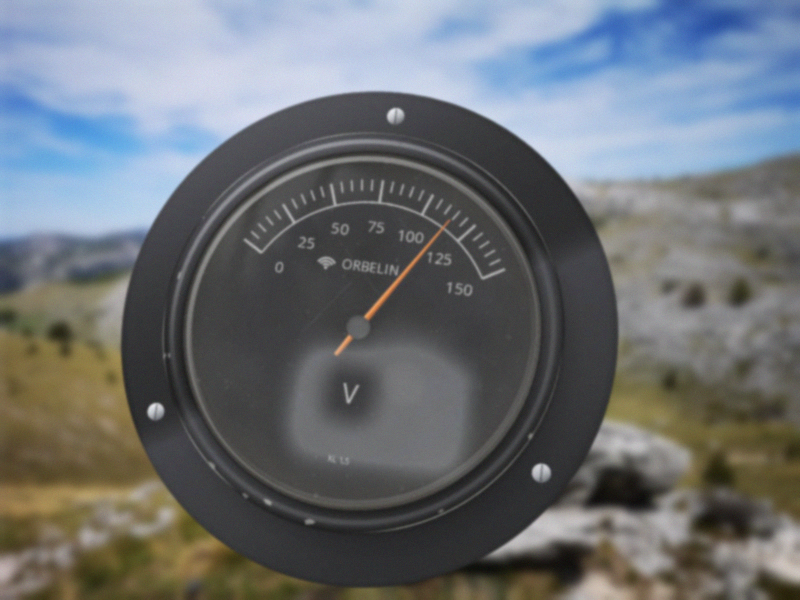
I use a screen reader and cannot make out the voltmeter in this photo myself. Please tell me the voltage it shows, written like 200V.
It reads 115V
